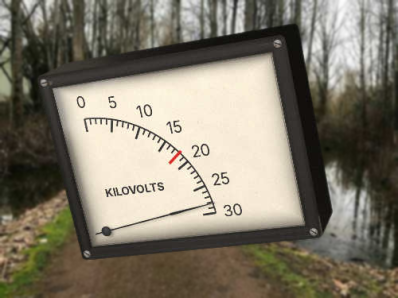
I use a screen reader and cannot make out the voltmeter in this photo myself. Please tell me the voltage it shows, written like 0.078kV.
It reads 28kV
